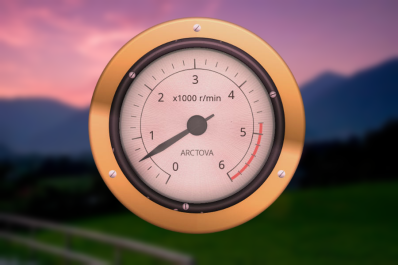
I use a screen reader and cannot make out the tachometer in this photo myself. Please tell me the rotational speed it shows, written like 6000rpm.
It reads 600rpm
